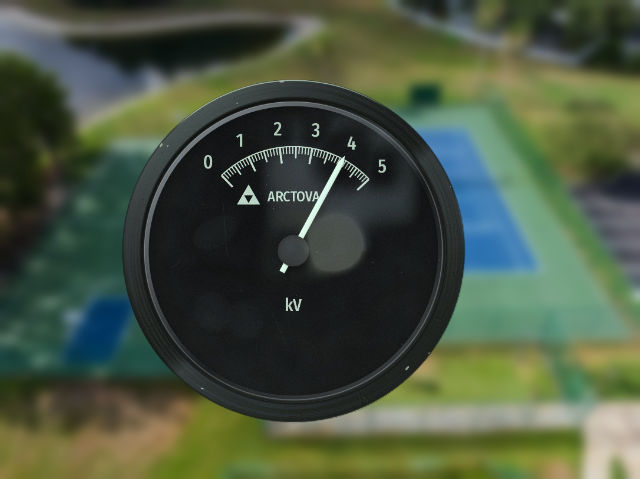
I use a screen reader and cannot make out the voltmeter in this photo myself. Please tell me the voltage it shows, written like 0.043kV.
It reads 4kV
